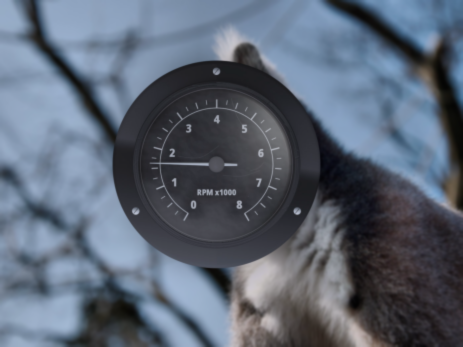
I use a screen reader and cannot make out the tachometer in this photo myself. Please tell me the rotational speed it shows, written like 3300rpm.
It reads 1625rpm
